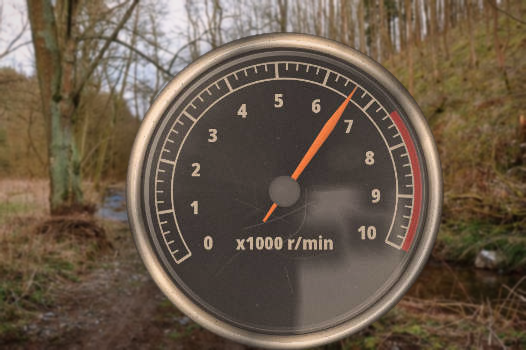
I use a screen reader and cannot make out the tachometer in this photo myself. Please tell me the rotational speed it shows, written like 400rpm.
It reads 6600rpm
